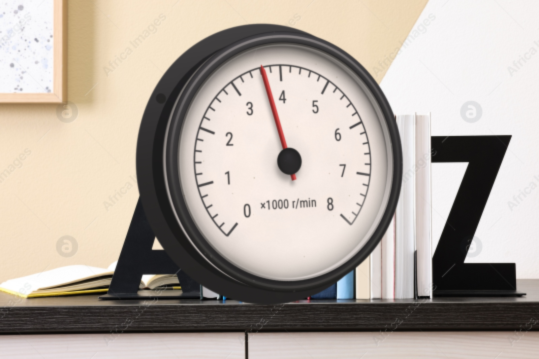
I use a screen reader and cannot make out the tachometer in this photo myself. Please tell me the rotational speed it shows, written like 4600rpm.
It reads 3600rpm
